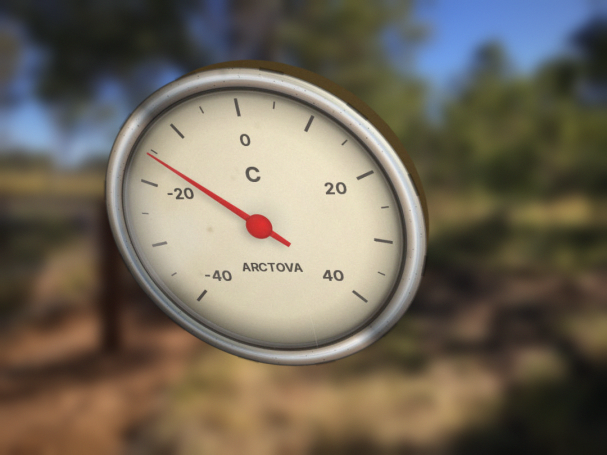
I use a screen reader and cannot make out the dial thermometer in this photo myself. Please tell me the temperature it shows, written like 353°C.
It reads -15°C
